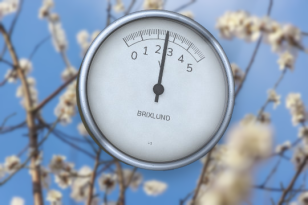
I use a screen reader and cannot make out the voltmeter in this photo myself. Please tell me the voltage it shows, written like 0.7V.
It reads 2.5V
